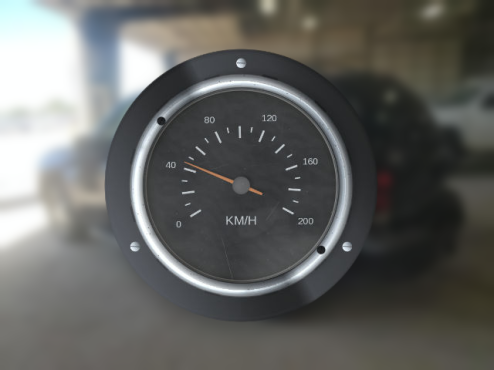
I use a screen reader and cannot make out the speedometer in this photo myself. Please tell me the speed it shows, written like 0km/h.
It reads 45km/h
